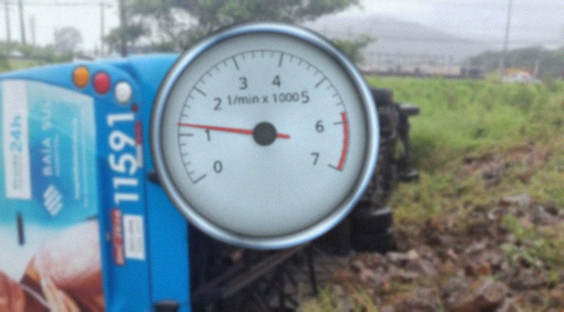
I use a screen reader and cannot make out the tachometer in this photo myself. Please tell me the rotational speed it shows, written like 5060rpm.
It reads 1200rpm
